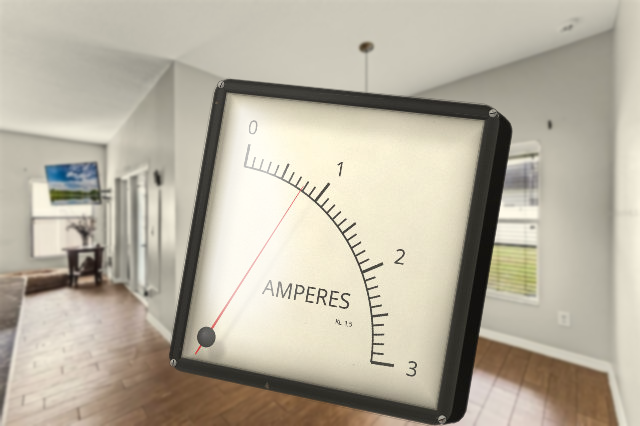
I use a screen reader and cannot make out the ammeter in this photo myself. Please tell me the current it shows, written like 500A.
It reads 0.8A
